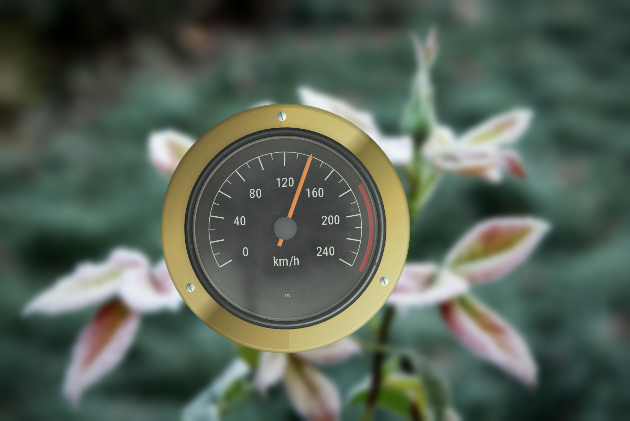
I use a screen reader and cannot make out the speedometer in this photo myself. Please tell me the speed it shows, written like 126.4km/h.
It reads 140km/h
